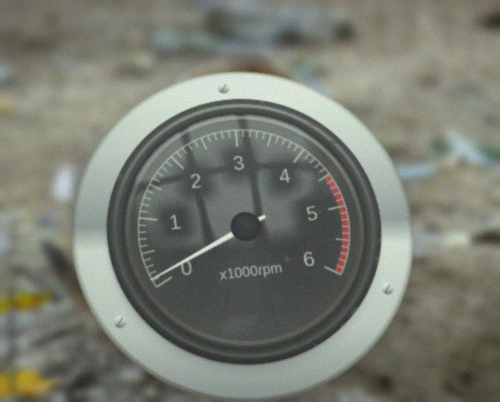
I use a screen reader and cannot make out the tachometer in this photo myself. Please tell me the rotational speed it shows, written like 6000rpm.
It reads 100rpm
